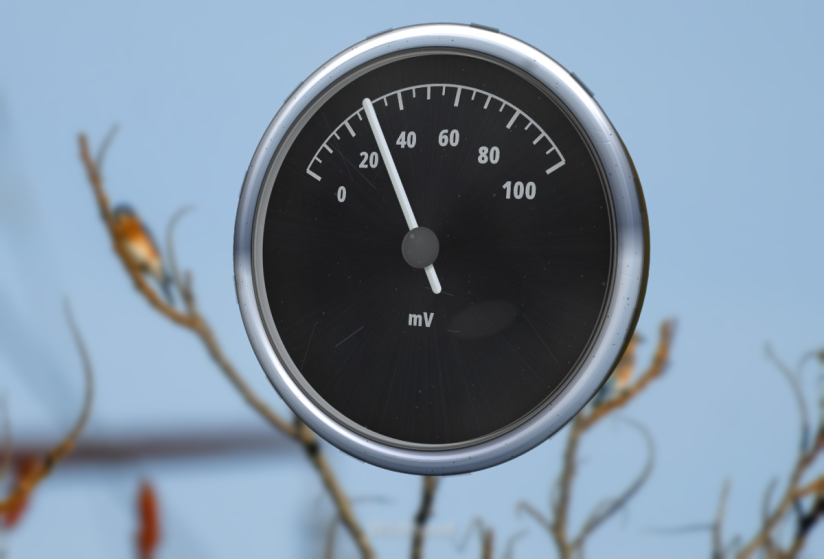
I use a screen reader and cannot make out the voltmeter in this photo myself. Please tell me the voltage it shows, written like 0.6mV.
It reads 30mV
